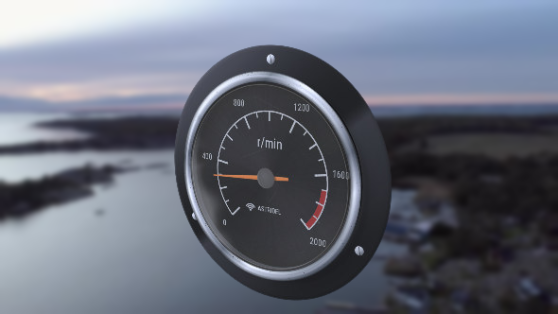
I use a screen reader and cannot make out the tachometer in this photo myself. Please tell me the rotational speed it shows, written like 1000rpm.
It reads 300rpm
